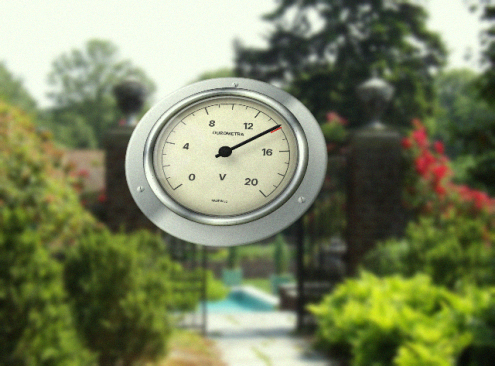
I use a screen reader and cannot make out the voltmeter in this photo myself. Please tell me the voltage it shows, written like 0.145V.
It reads 14V
